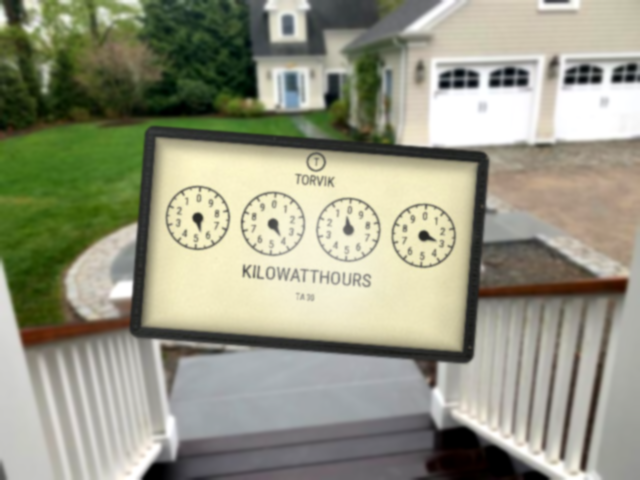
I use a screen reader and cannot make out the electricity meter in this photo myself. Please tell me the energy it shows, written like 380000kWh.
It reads 5403kWh
